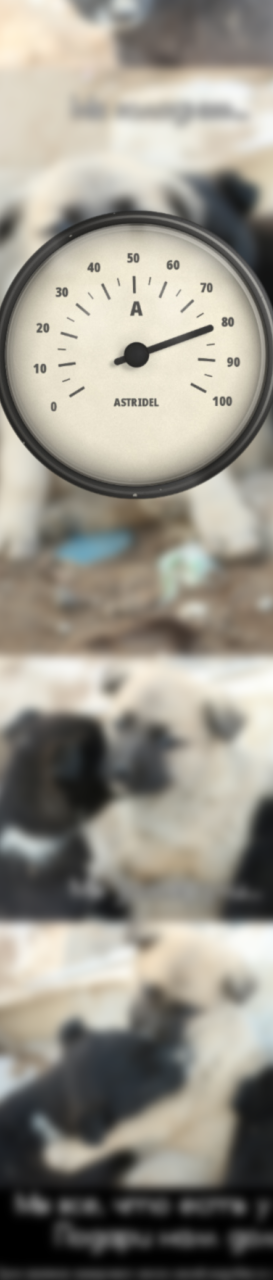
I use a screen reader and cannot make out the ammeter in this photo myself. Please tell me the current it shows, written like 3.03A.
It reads 80A
